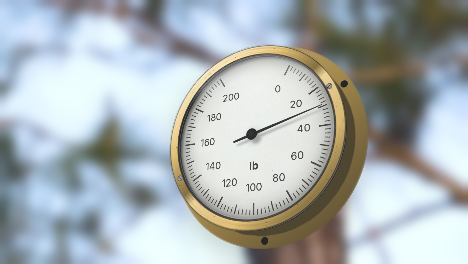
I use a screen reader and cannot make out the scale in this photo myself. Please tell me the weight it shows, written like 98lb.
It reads 30lb
